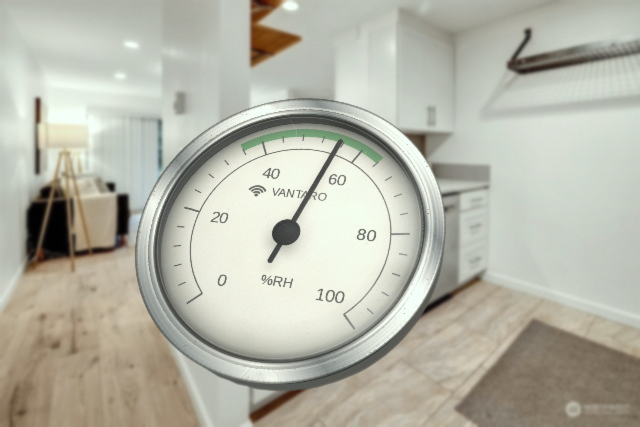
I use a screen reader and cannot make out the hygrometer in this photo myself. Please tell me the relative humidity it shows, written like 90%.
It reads 56%
